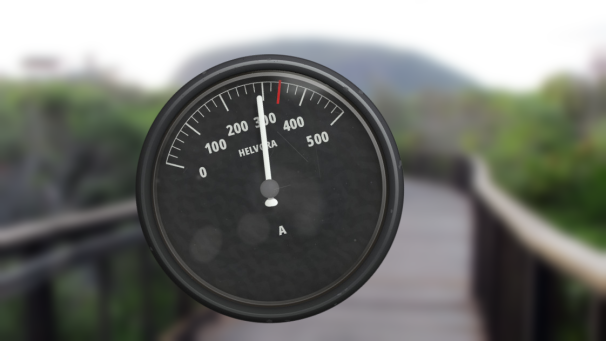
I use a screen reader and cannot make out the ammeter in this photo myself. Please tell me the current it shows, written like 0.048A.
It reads 290A
